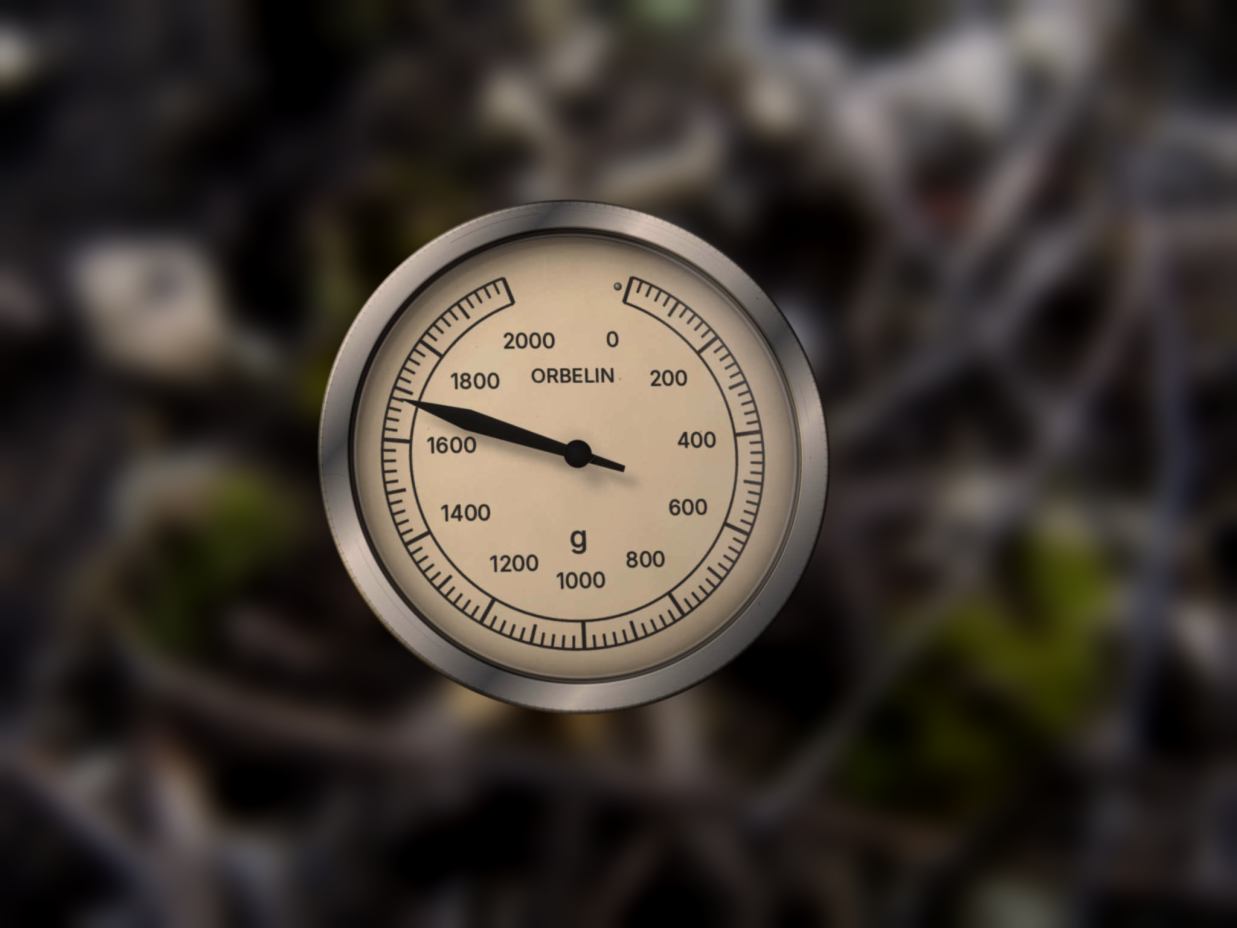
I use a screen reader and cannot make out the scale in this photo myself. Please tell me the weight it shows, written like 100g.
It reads 1680g
